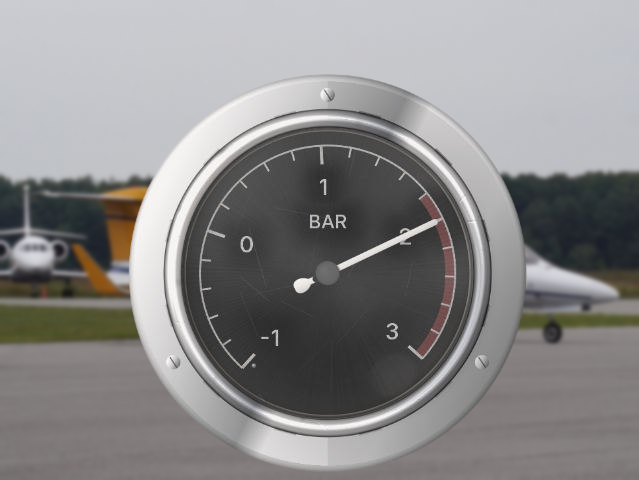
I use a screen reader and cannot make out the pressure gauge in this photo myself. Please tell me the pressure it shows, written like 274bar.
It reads 2bar
